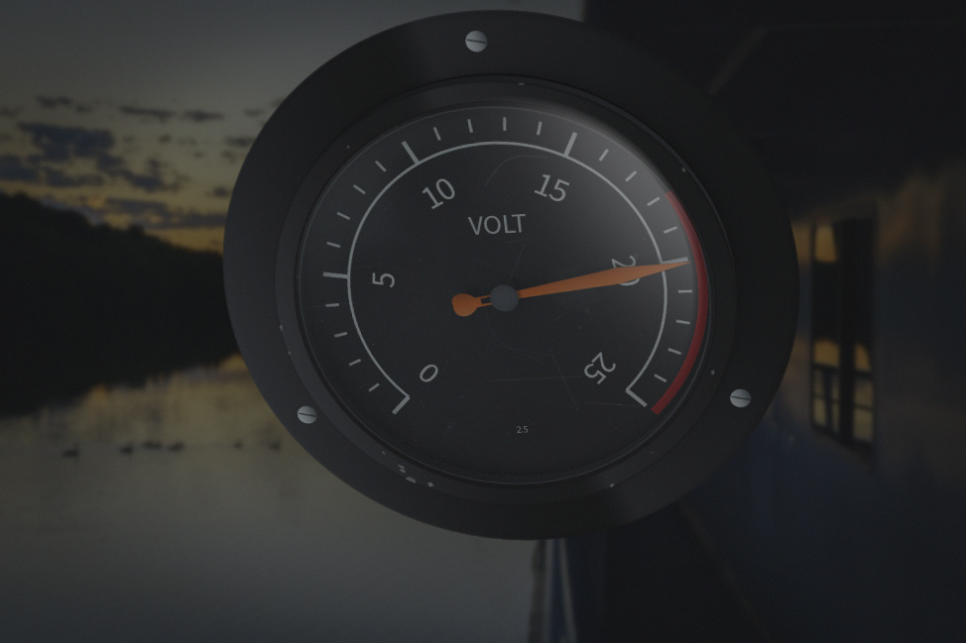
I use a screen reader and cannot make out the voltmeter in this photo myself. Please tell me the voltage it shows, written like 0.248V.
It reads 20V
